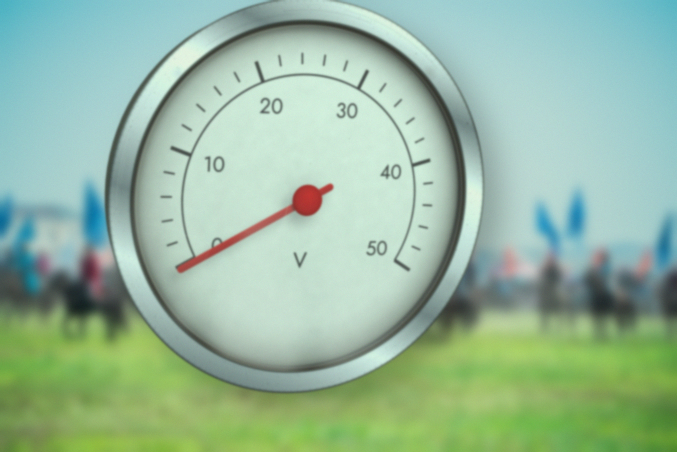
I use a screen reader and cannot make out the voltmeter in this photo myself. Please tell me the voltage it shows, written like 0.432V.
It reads 0V
